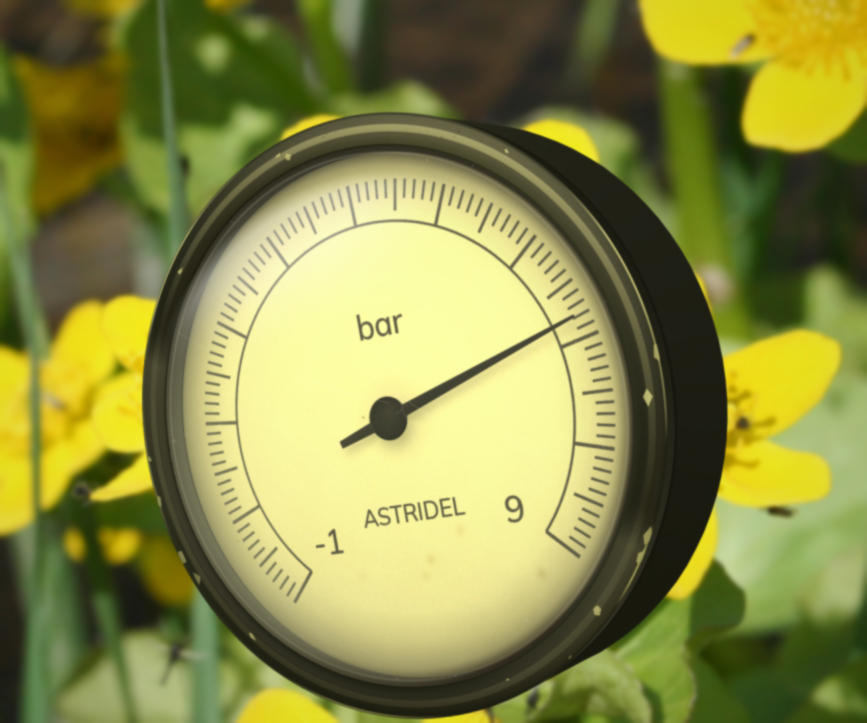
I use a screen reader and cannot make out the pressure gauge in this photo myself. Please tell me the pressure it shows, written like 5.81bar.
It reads 6.8bar
